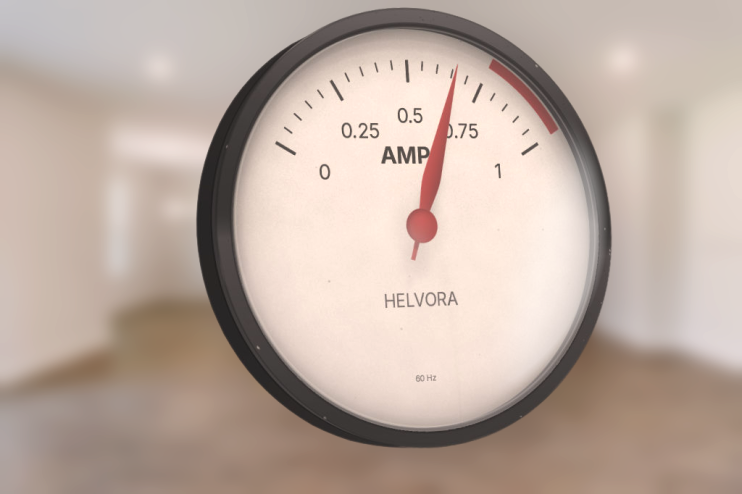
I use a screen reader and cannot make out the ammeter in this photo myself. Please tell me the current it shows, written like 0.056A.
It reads 0.65A
